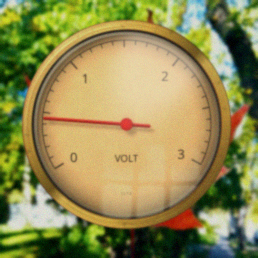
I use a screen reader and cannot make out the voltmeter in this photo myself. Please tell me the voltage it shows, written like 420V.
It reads 0.45V
